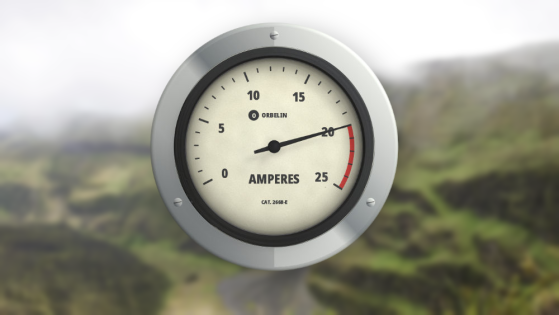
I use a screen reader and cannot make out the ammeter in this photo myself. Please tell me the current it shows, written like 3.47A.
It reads 20A
